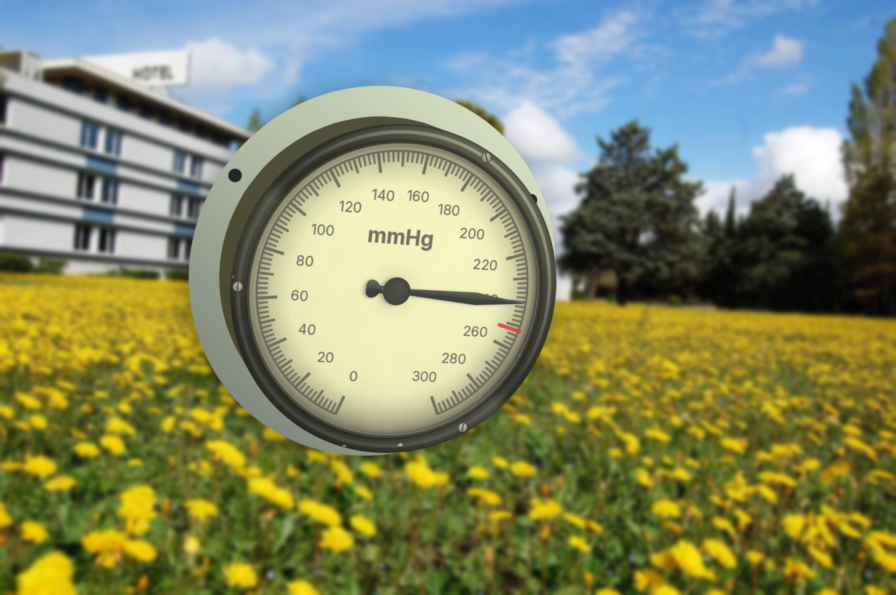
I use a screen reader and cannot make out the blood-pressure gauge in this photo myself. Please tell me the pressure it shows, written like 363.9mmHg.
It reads 240mmHg
